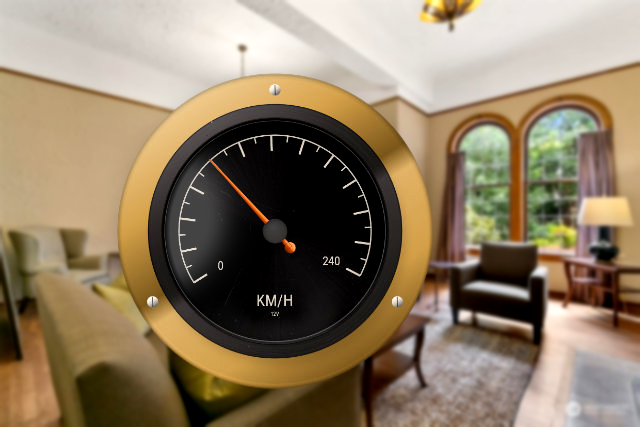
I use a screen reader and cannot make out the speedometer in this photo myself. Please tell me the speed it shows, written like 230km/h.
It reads 80km/h
